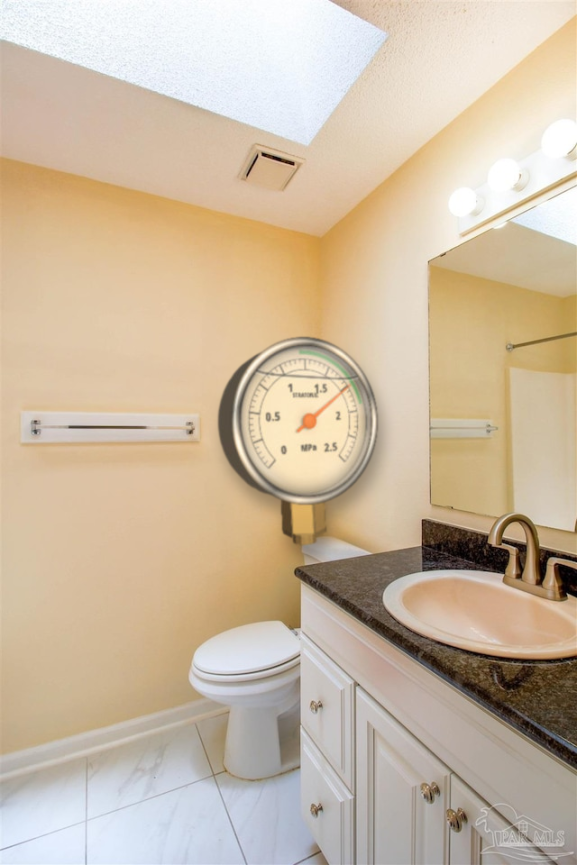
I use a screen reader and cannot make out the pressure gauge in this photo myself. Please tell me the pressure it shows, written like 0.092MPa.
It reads 1.75MPa
